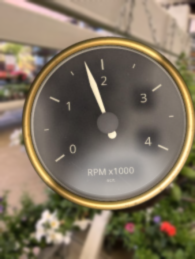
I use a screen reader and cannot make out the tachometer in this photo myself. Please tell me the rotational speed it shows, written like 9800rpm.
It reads 1750rpm
